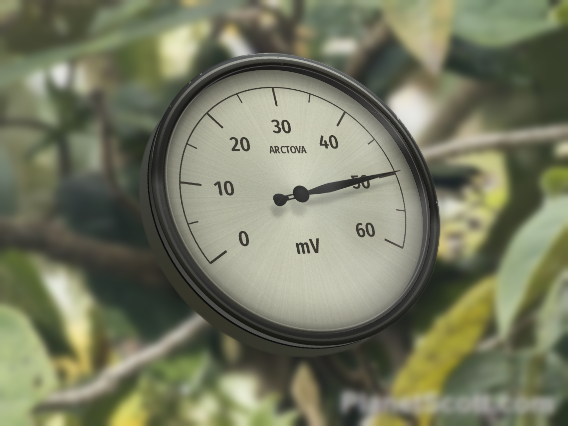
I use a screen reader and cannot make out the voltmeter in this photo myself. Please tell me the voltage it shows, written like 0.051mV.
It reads 50mV
